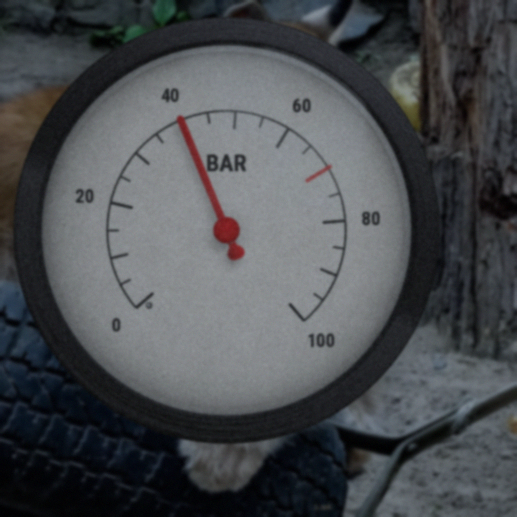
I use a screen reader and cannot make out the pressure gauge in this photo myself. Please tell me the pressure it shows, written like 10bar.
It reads 40bar
